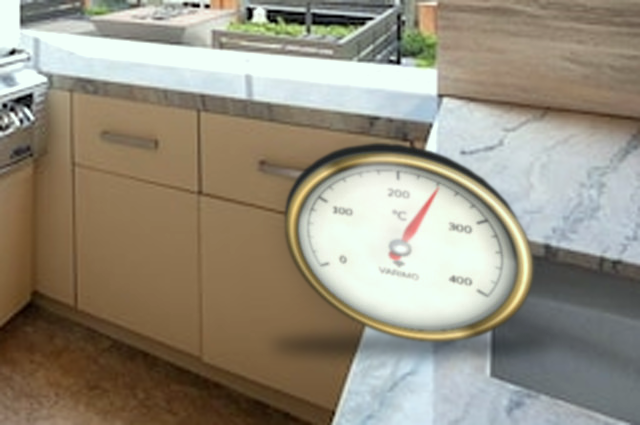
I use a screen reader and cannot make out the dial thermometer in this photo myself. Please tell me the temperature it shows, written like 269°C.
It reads 240°C
